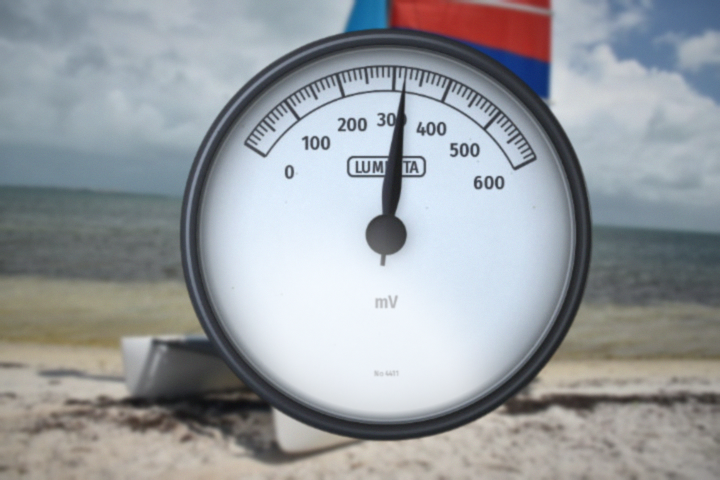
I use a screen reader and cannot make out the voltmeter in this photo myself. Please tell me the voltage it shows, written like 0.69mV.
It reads 320mV
